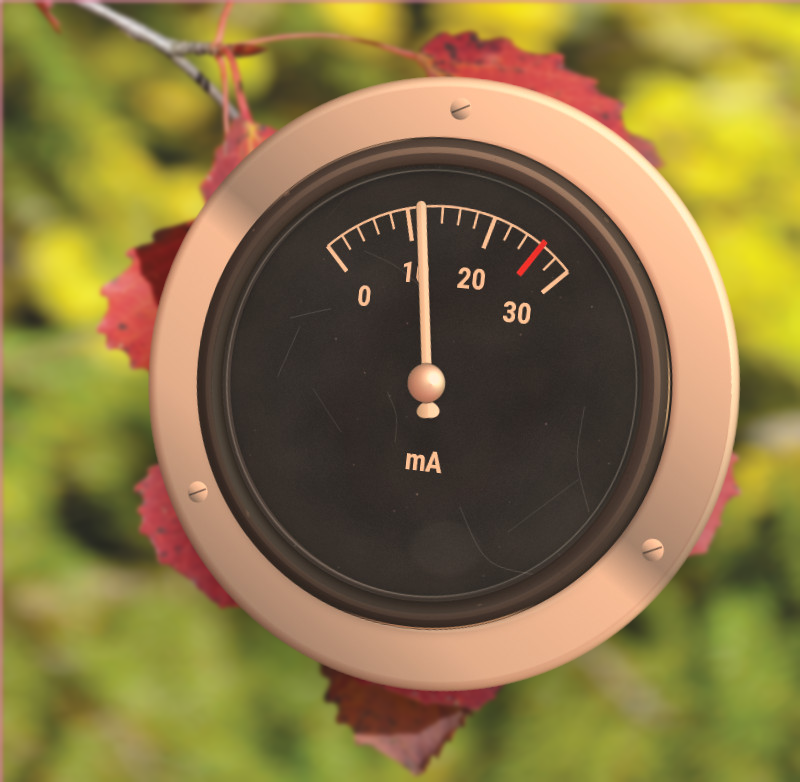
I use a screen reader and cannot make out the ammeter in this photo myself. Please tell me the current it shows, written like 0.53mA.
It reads 12mA
